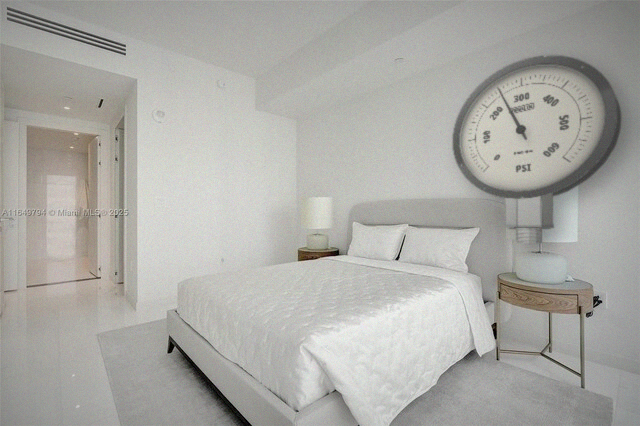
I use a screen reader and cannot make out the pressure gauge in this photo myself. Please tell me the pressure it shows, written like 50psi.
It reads 250psi
